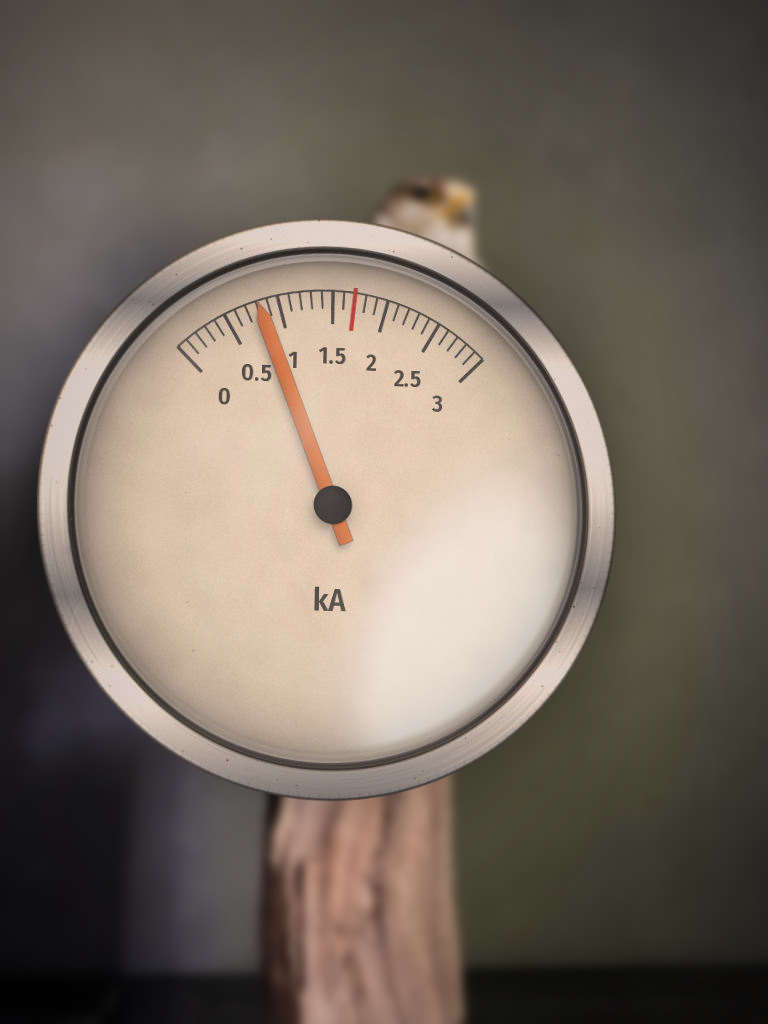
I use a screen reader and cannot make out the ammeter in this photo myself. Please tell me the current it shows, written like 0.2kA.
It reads 0.8kA
